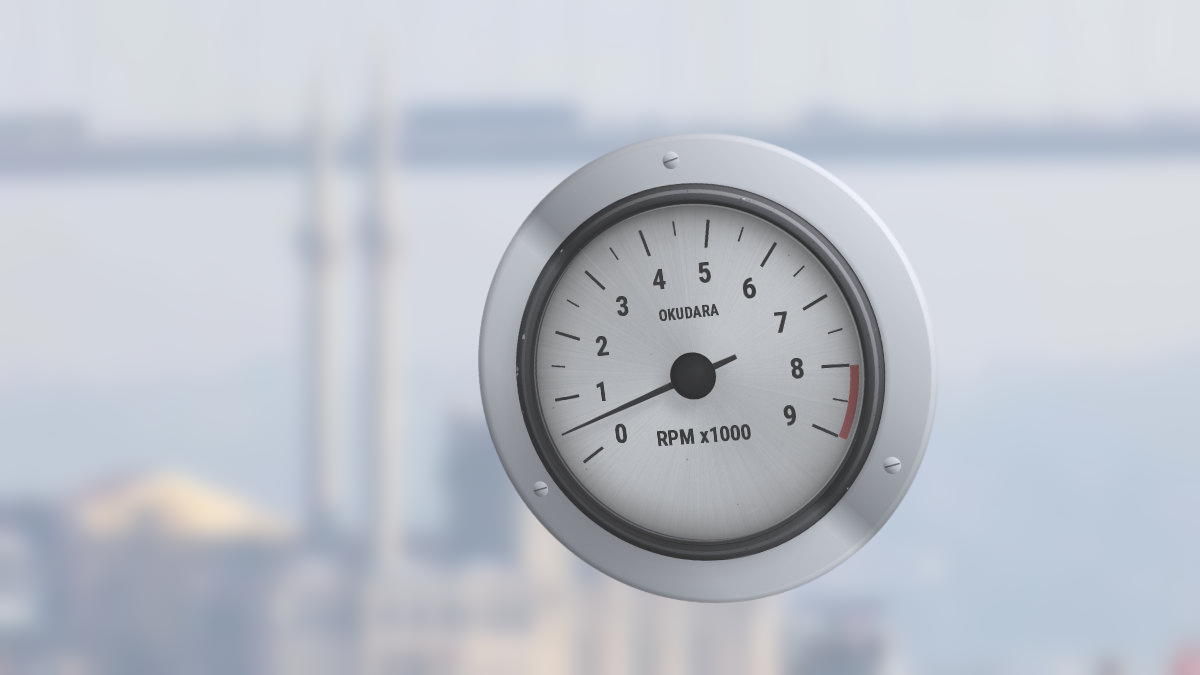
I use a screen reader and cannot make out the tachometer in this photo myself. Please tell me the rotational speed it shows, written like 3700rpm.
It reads 500rpm
